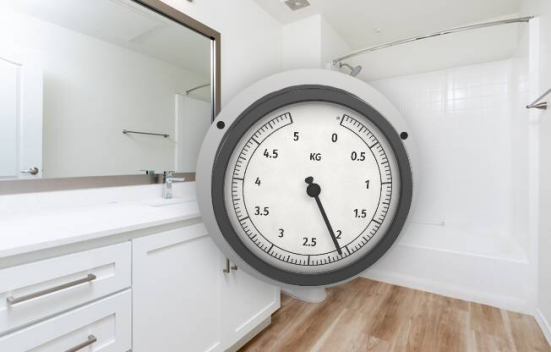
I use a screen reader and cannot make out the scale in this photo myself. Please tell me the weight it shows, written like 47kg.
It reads 2.1kg
